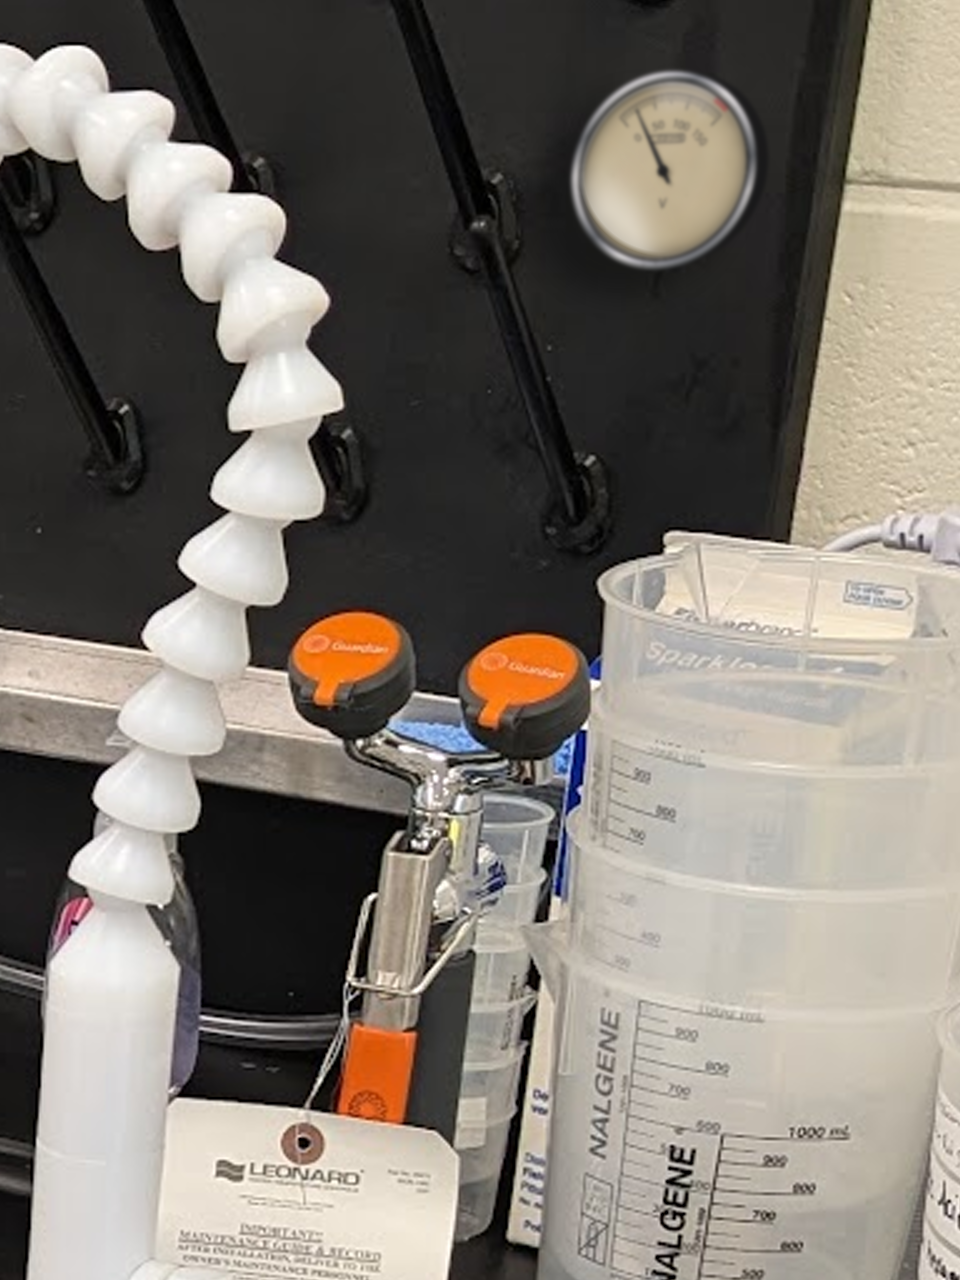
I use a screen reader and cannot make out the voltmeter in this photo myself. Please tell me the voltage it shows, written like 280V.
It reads 25V
